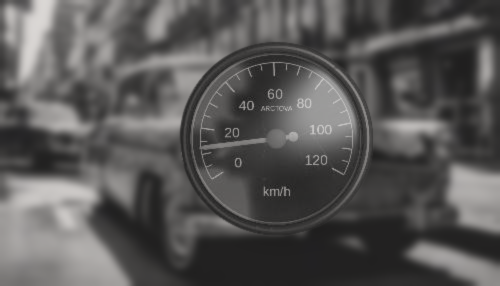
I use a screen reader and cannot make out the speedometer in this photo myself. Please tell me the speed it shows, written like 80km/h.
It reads 12.5km/h
